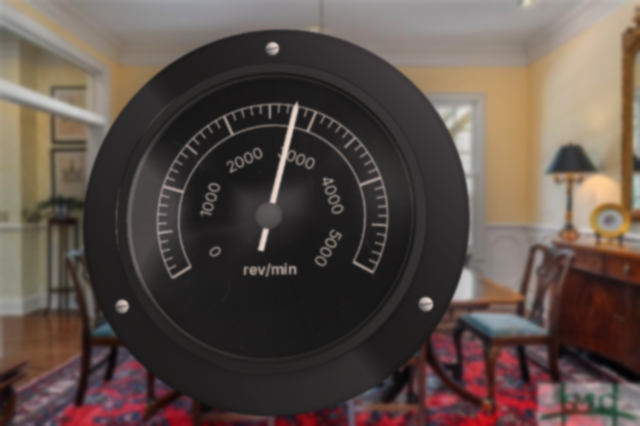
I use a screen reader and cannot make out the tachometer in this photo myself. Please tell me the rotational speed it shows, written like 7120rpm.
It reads 2800rpm
